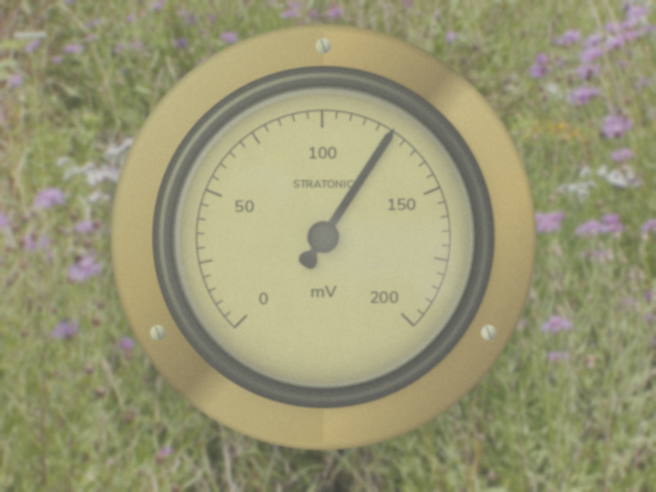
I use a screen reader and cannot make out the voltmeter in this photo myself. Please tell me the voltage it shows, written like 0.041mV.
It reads 125mV
